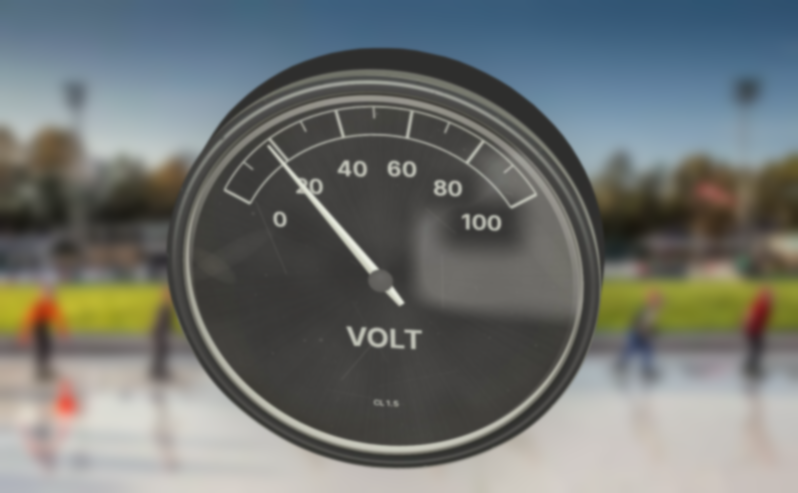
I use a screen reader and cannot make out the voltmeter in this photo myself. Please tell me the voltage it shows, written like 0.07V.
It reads 20V
